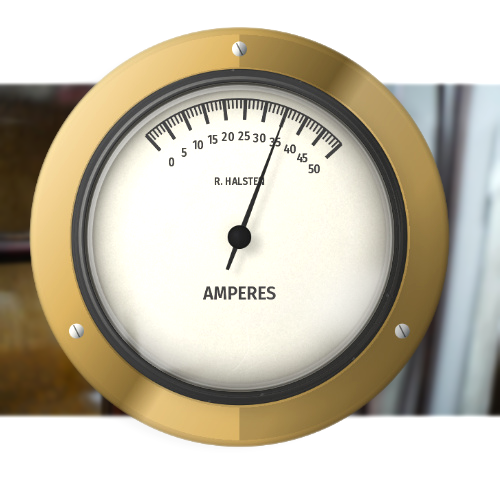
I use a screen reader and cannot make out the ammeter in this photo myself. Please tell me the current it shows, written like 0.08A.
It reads 35A
